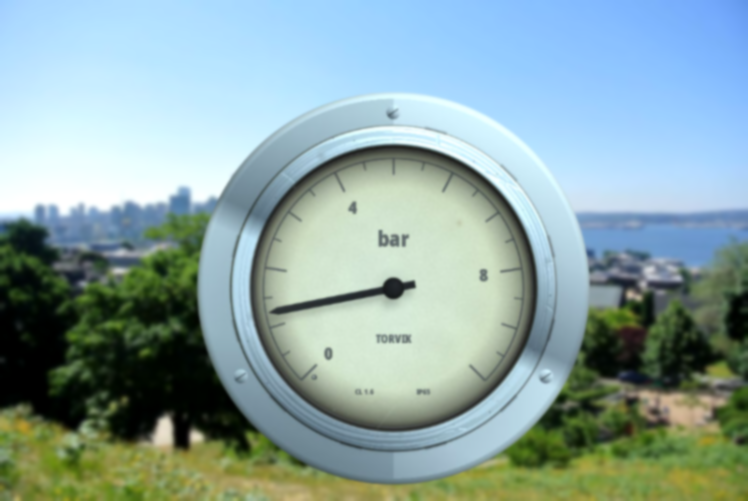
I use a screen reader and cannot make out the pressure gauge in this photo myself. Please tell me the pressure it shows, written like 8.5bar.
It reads 1.25bar
